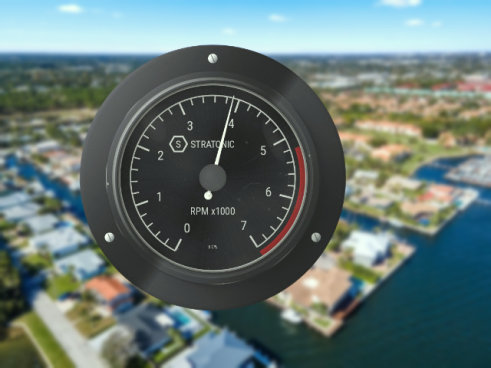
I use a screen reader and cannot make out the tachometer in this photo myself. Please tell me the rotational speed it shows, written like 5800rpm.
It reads 3900rpm
